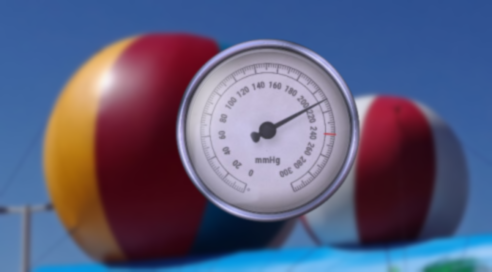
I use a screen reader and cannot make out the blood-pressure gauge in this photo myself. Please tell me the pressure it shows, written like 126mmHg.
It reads 210mmHg
